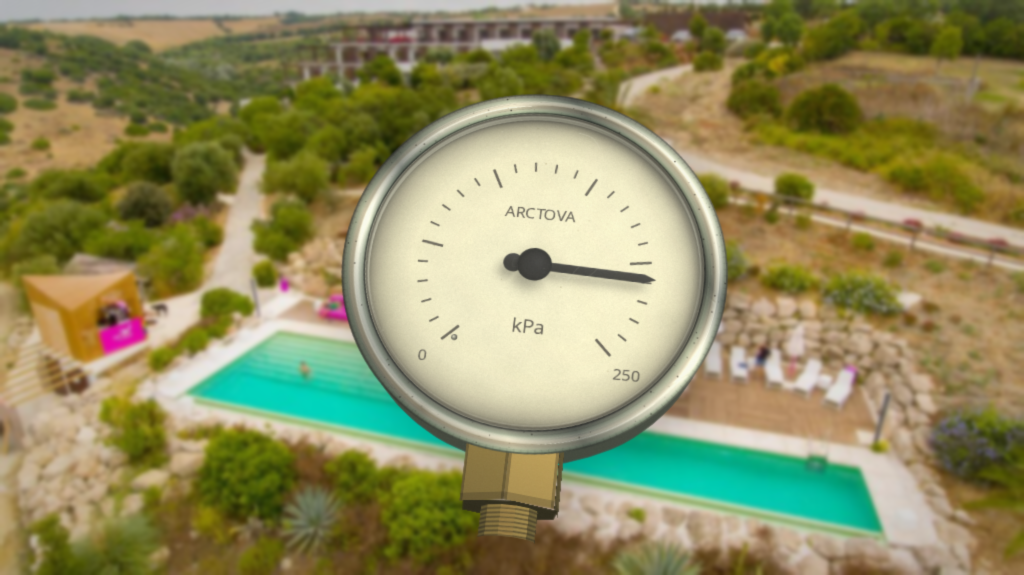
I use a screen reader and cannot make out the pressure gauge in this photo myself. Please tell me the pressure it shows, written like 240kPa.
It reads 210kPa
